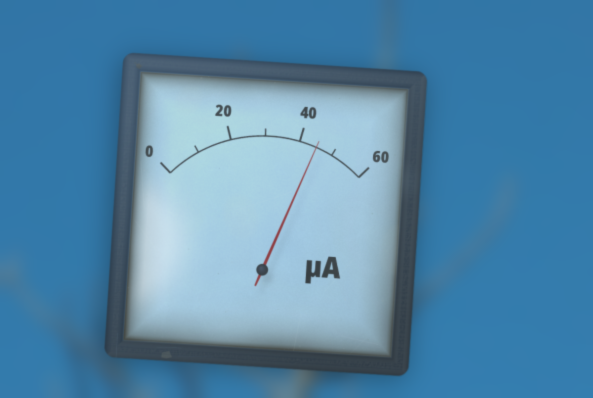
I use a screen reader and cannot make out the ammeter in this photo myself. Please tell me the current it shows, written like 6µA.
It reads 45µA
